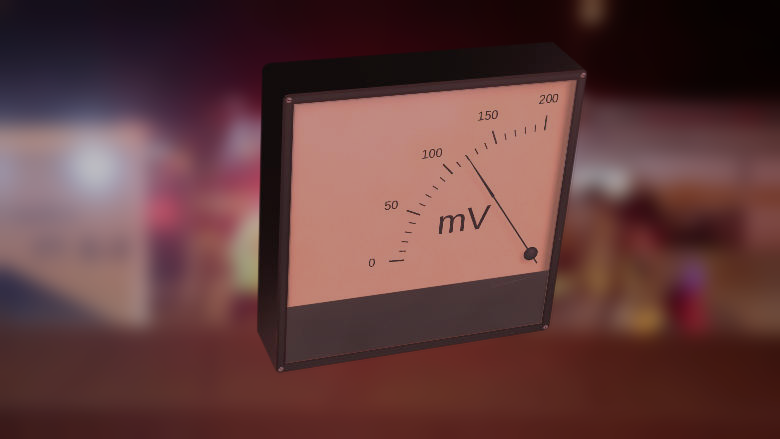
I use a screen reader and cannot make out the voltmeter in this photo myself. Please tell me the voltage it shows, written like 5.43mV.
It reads 120mV
